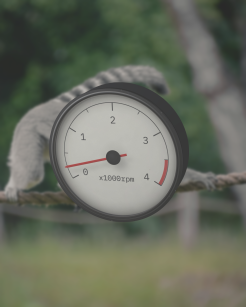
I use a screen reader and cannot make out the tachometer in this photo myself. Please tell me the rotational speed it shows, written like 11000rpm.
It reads 250rpm
